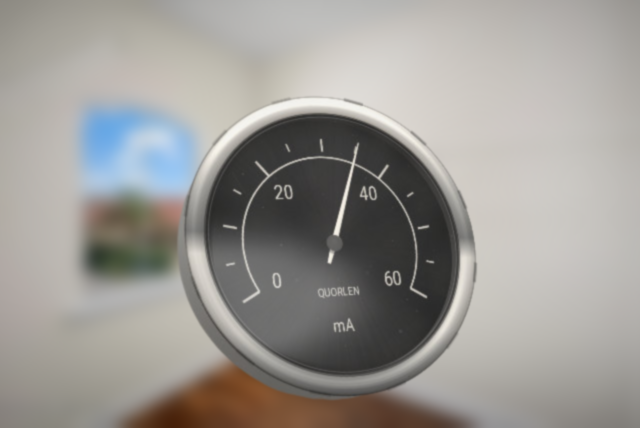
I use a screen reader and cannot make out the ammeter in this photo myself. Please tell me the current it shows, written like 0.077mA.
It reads 35mA
